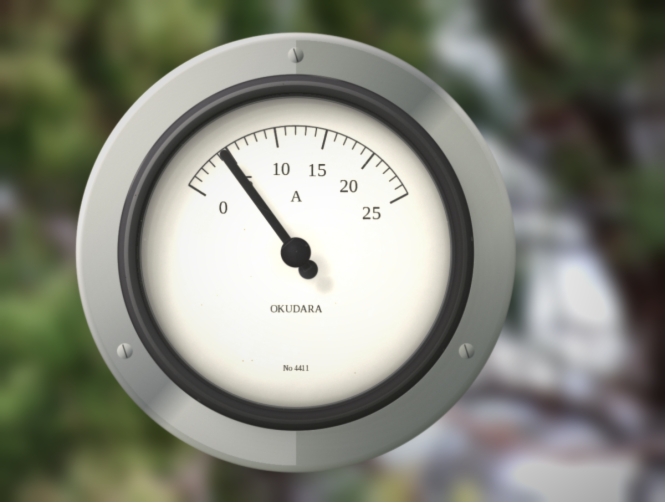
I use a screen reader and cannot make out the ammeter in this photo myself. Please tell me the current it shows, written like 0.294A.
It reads 4.5A
